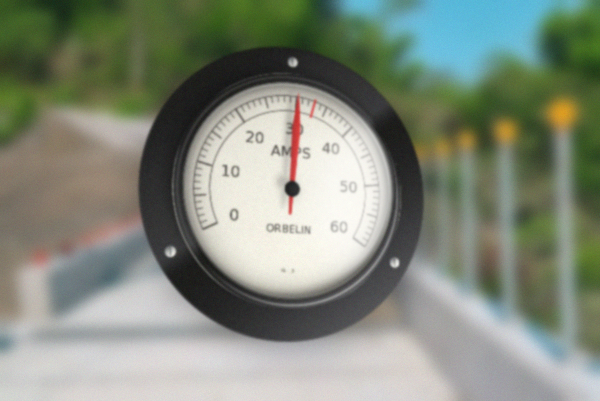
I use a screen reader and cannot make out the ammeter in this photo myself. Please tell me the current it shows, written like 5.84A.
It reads 30A
